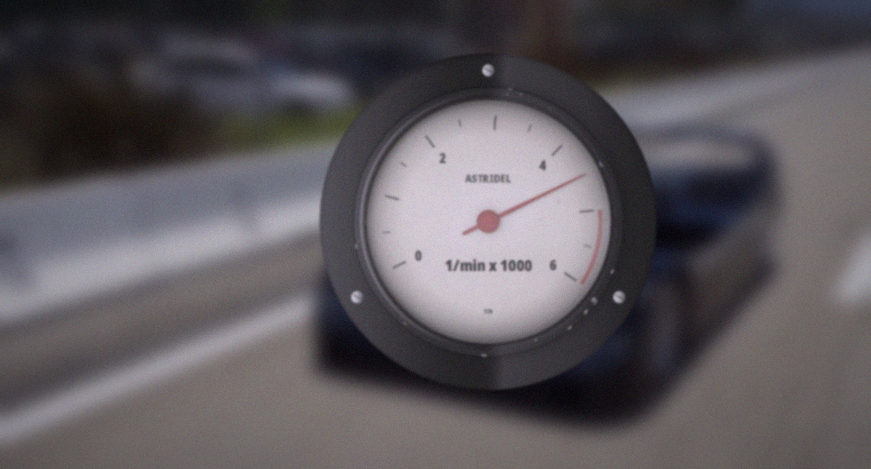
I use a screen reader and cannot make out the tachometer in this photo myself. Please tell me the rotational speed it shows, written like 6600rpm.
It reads 4500rpm
